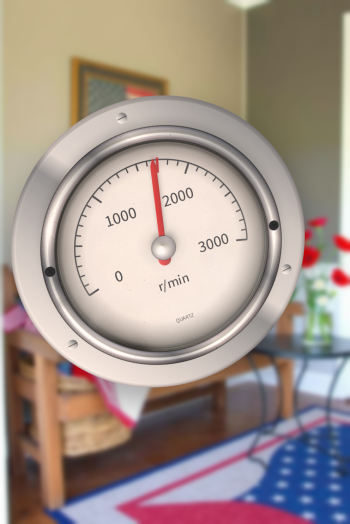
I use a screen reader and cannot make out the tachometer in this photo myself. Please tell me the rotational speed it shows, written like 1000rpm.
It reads 1650rpm
